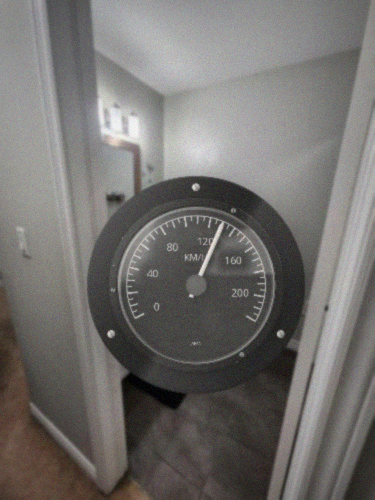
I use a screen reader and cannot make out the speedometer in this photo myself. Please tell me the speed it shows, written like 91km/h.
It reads 130km/h
